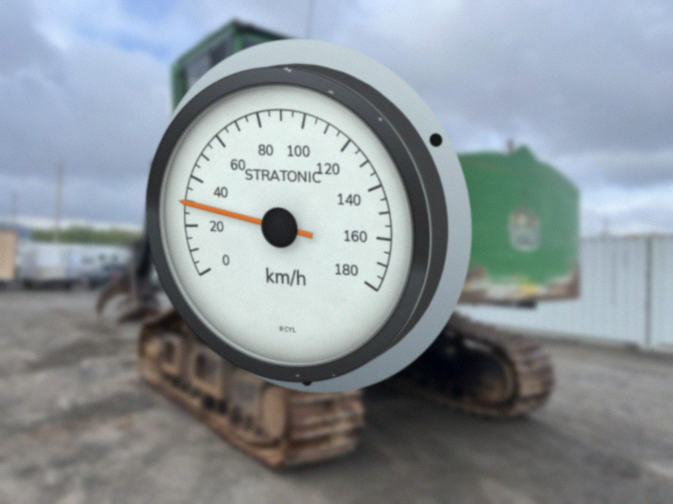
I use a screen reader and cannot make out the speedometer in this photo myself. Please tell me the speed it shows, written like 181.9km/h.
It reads 30km/h
